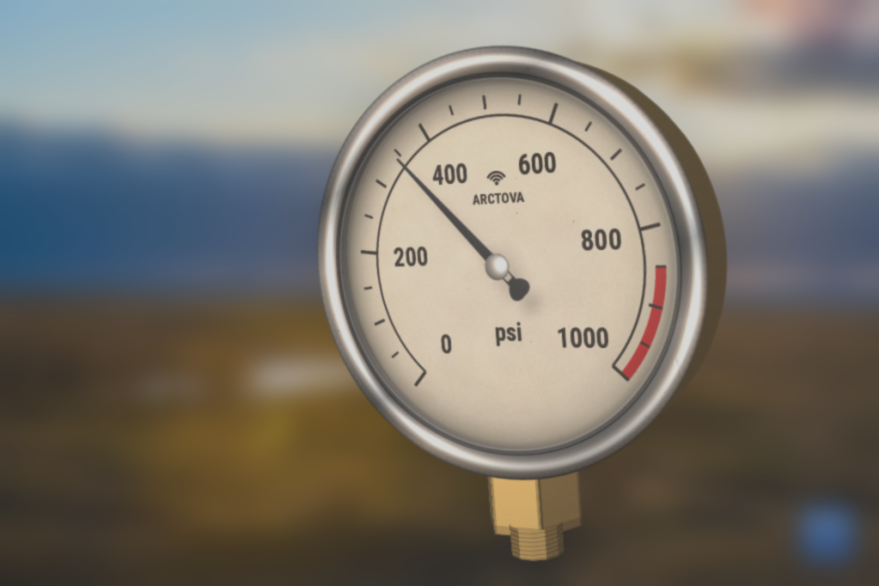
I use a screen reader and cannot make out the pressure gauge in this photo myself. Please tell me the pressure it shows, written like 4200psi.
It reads 350psi
